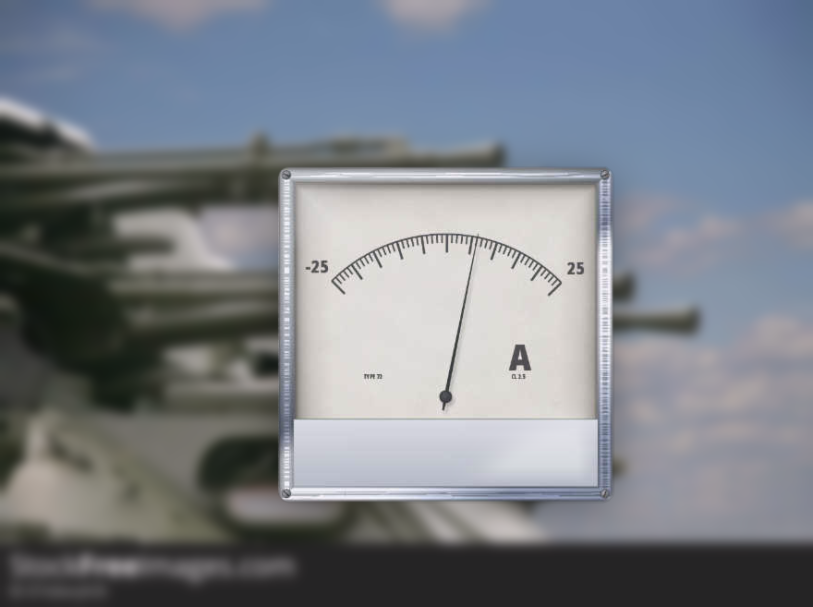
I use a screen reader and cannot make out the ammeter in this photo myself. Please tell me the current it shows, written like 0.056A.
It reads 6A
